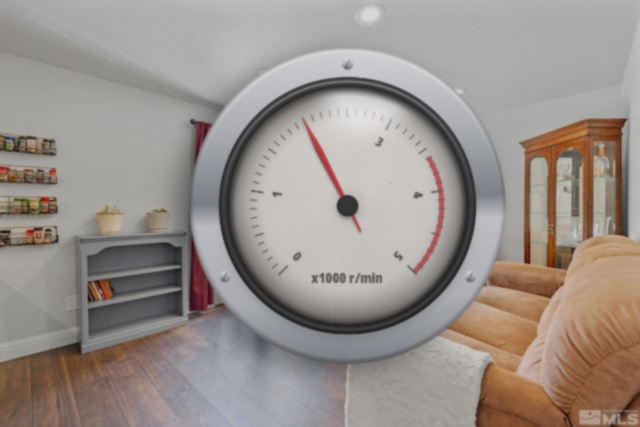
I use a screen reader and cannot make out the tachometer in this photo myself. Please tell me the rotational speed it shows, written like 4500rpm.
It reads 2000rpm
